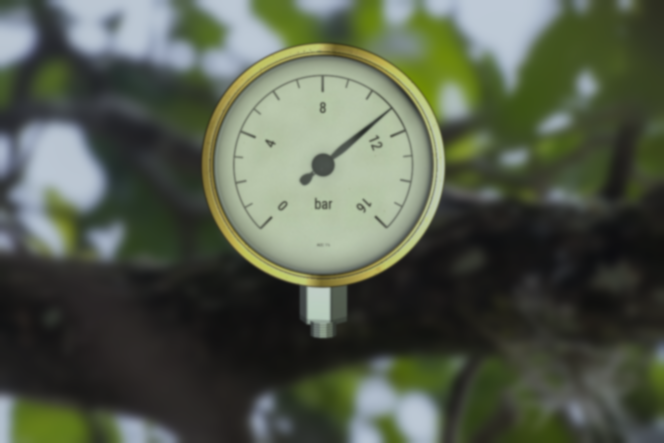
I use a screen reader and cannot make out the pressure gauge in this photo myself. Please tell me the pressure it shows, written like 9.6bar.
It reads 11bar
